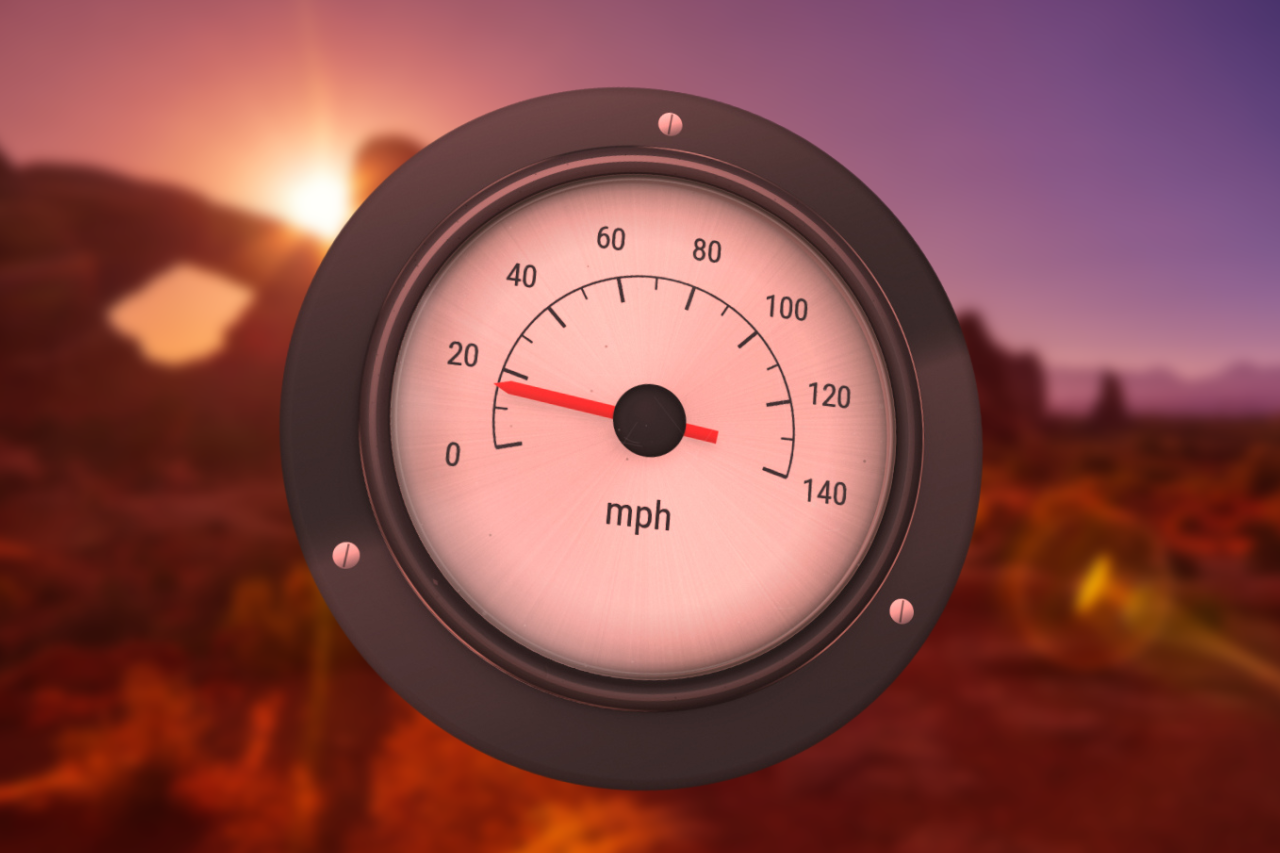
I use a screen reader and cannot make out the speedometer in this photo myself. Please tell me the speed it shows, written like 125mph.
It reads 15mph
